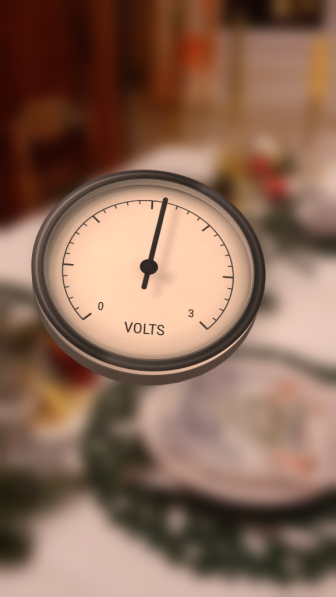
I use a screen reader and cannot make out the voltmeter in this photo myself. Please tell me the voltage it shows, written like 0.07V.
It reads 1.6V
